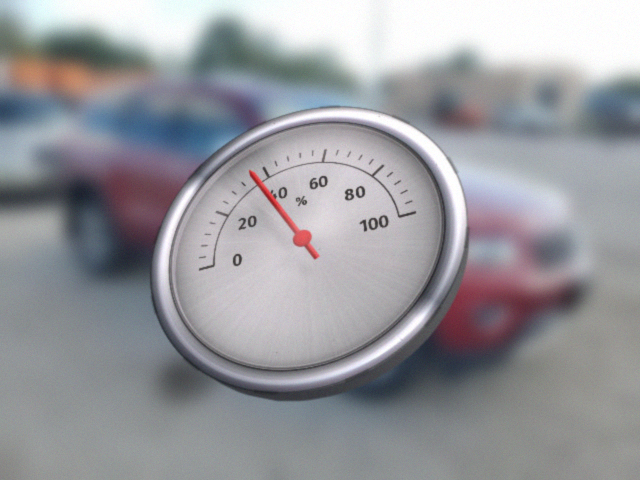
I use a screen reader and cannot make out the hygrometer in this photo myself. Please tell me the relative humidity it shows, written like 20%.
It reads 36%
